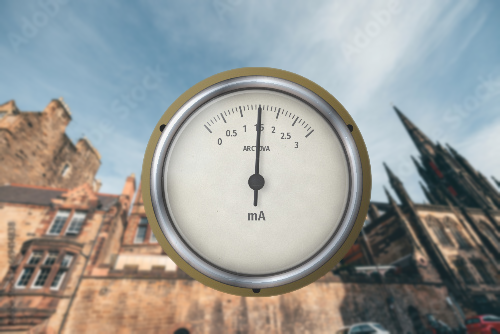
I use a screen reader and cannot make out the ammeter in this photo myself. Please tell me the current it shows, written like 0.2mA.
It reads 1.5mA
